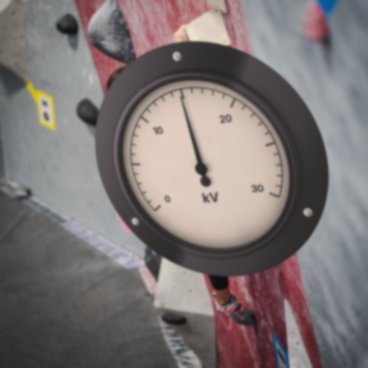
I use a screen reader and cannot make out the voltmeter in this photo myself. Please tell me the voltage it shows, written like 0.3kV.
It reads 15kV
